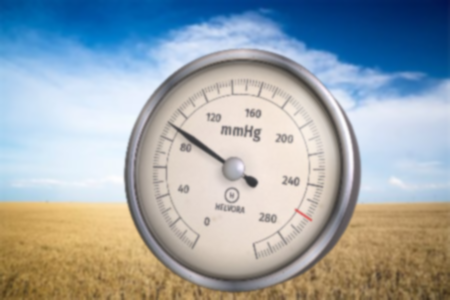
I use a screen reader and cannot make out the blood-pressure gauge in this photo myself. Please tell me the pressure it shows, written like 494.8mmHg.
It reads 90mmHg
